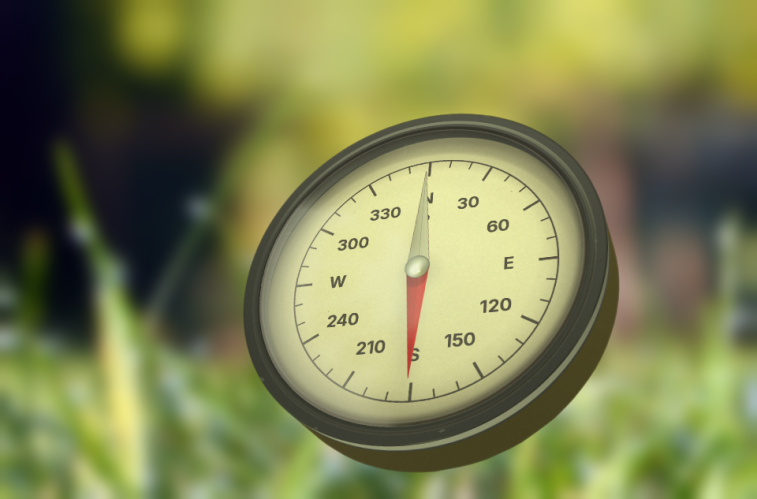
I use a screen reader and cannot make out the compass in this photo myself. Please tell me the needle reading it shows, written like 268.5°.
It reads 180°
